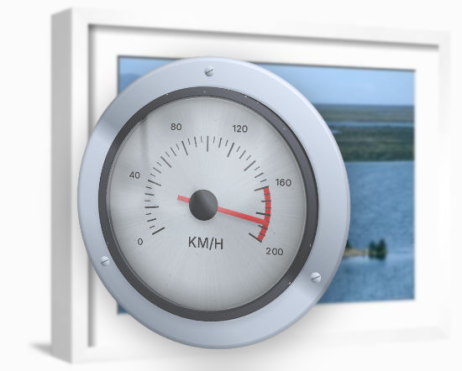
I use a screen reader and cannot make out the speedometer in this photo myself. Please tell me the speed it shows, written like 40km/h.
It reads 185km/h
